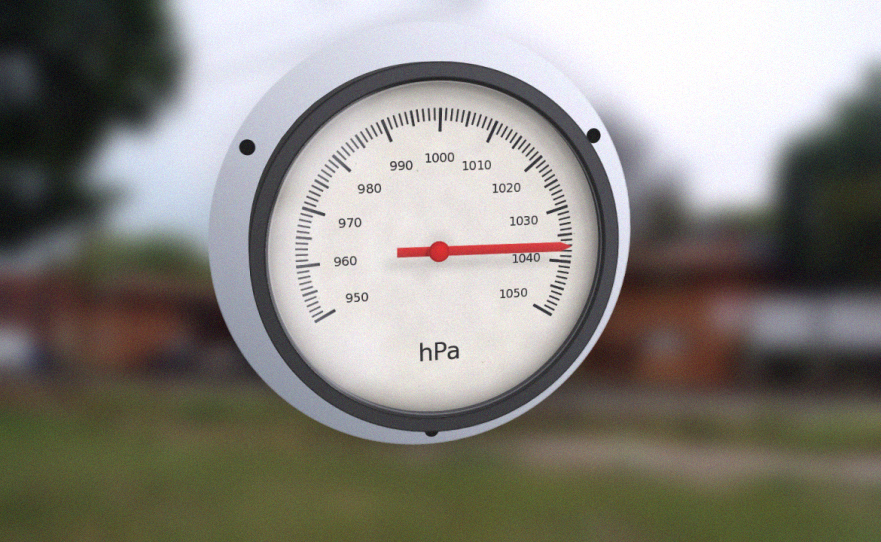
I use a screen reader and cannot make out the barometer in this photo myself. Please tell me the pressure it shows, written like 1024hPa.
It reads 1037hPa
